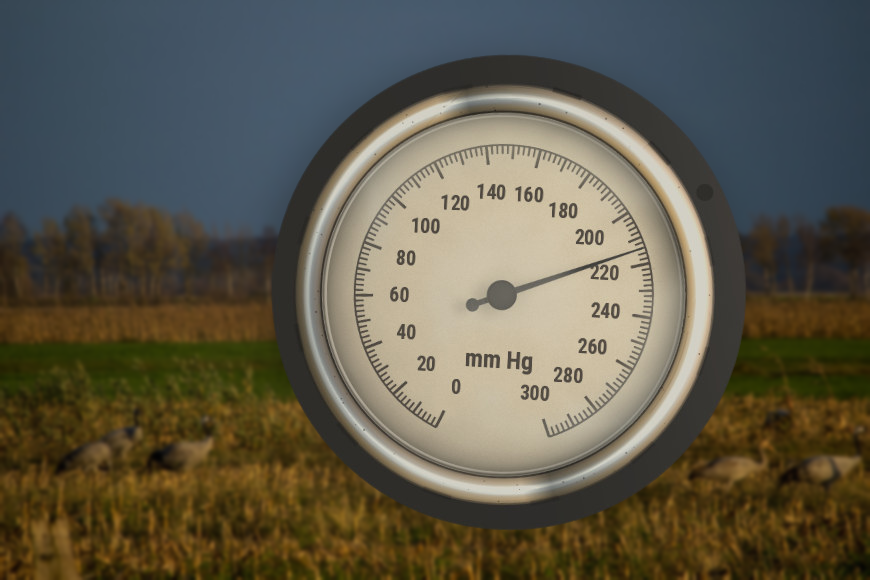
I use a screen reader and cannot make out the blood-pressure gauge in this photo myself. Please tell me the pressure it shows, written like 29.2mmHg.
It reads 214mmHg
